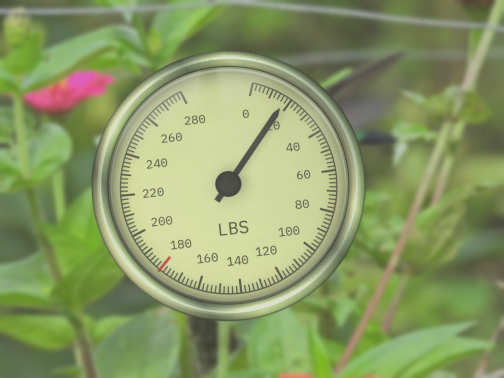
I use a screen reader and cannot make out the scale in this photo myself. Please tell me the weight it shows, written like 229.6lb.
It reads 18lb
